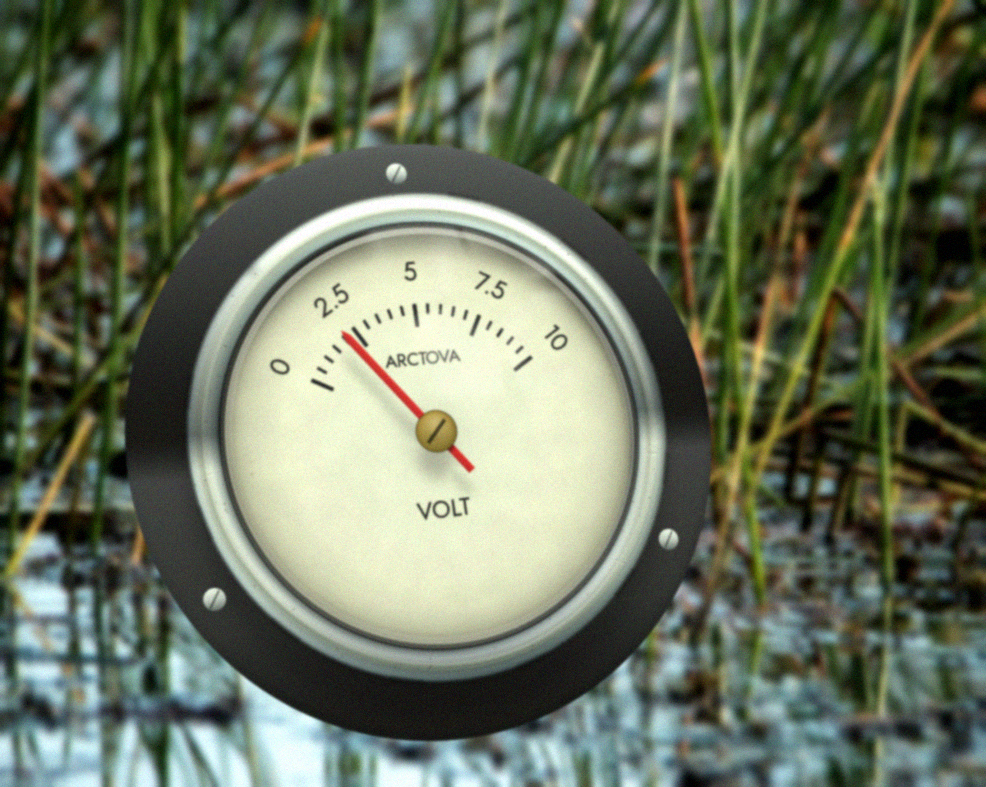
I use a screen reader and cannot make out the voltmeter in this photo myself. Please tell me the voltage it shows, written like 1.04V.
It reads 2V
